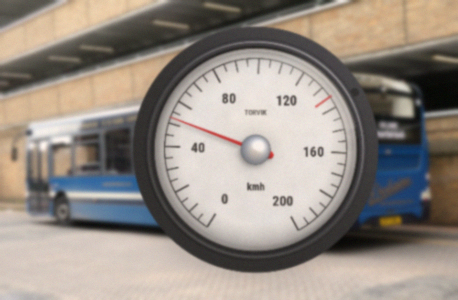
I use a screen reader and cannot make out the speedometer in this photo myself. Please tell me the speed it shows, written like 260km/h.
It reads 52.5km/h
